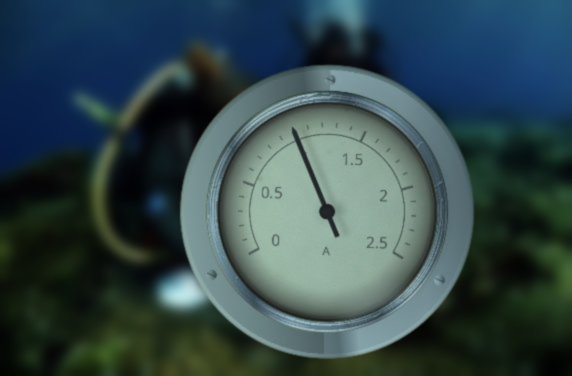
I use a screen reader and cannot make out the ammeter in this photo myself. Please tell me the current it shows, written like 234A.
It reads 1A
